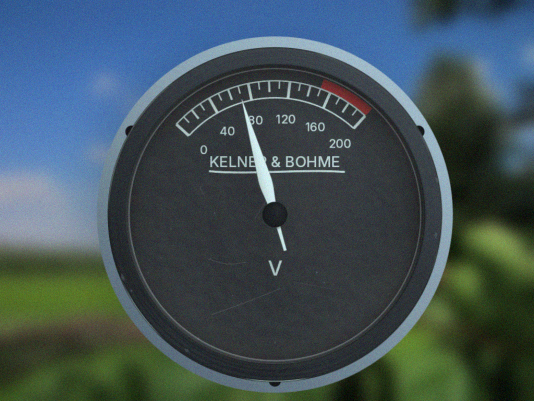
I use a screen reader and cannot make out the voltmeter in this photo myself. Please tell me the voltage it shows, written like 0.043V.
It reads 70V
